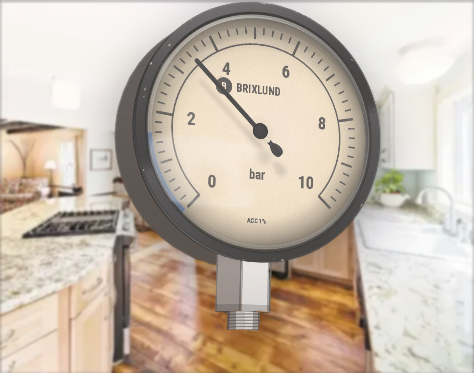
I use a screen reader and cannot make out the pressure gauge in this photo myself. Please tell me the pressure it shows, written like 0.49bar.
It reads 3.4bar
